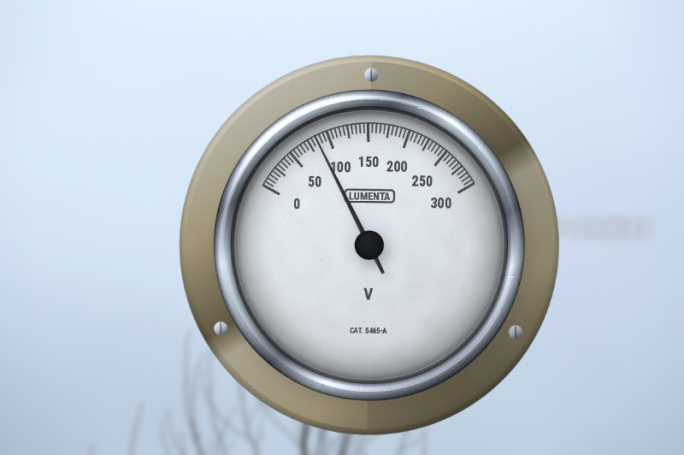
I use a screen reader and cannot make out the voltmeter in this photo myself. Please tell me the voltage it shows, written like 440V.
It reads 85V
